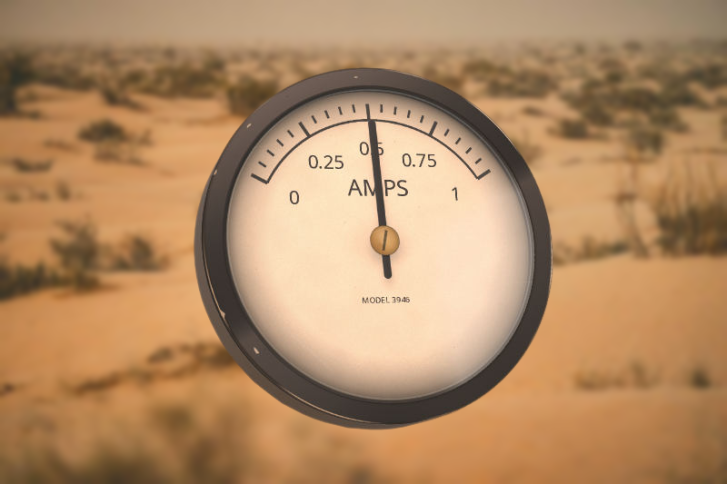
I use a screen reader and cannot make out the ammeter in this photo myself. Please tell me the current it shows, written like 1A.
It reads 0.5A
